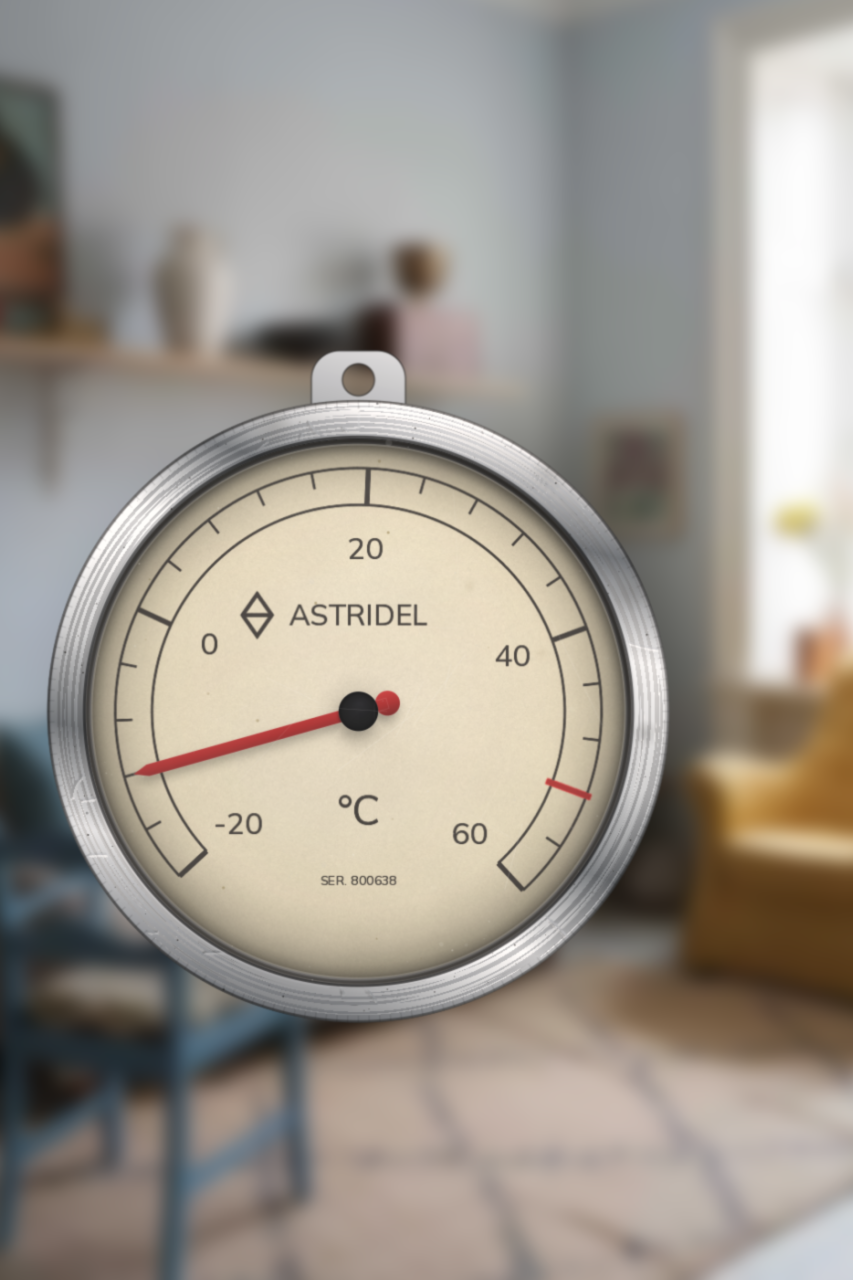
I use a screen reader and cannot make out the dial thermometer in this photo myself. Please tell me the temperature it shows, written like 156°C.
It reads -12°C
